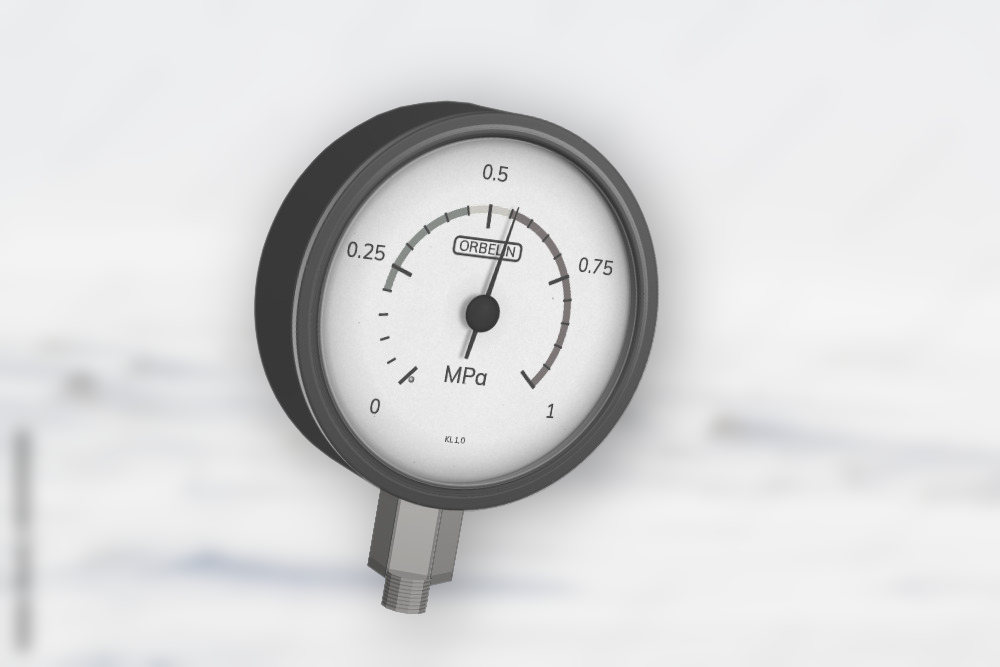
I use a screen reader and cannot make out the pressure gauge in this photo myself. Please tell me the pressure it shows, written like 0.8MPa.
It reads 0.55MPa
